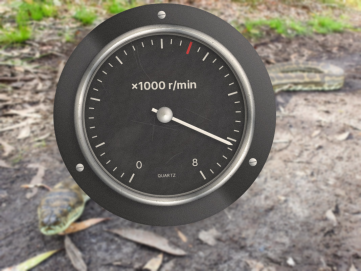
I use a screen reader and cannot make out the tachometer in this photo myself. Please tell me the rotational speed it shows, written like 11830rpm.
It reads 7100rpm
